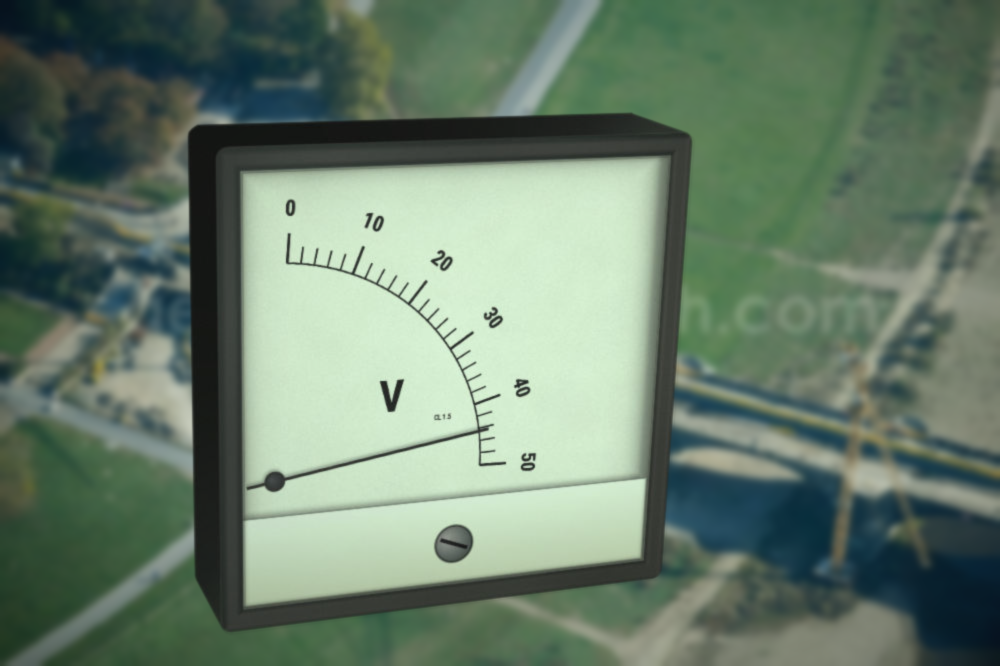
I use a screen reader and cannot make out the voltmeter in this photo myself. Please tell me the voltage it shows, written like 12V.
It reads 44V
